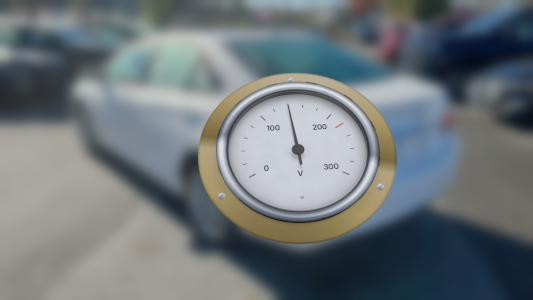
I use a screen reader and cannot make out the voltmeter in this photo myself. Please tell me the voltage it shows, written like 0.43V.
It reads 140V
